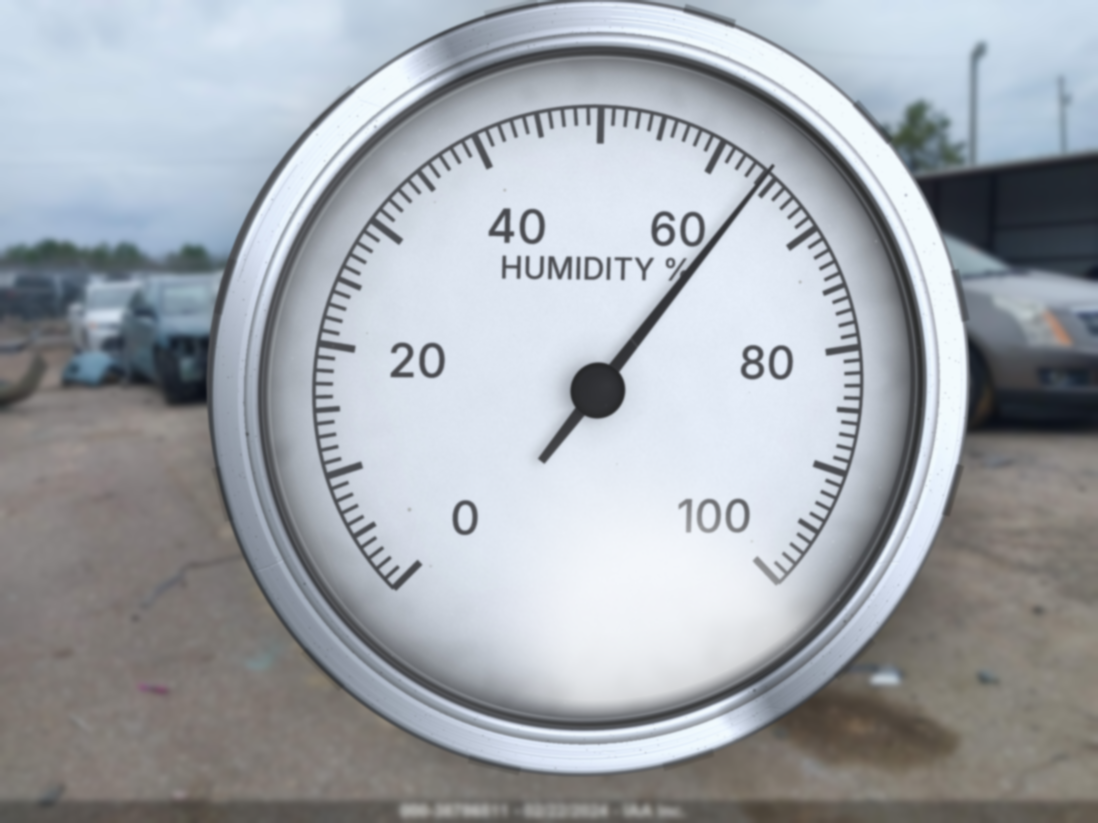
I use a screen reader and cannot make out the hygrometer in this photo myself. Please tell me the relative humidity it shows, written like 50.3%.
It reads 64%
